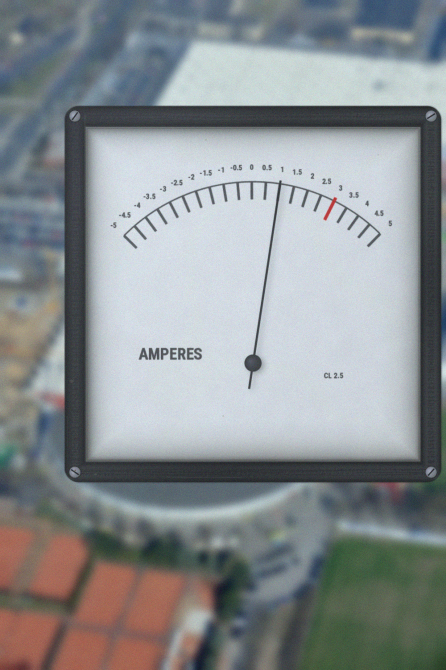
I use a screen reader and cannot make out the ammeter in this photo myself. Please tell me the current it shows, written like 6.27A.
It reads 1A
